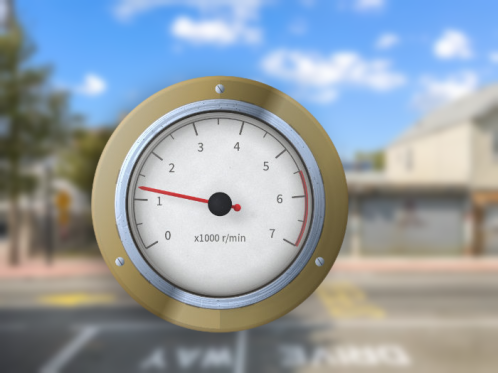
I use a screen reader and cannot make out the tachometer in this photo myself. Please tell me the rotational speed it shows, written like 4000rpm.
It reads 1250rpm
